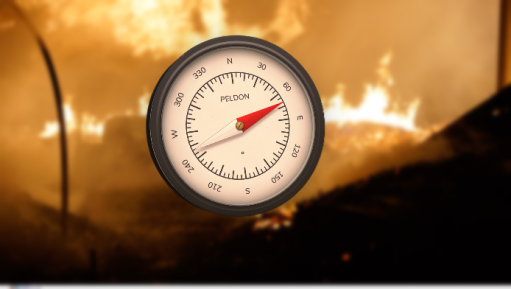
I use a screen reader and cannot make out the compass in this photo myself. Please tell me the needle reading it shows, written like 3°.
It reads 70°
